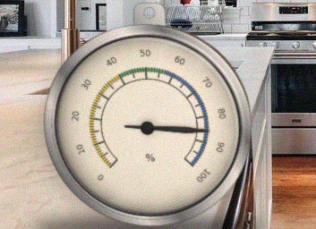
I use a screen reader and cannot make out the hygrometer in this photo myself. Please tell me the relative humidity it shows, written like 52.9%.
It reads 85%
